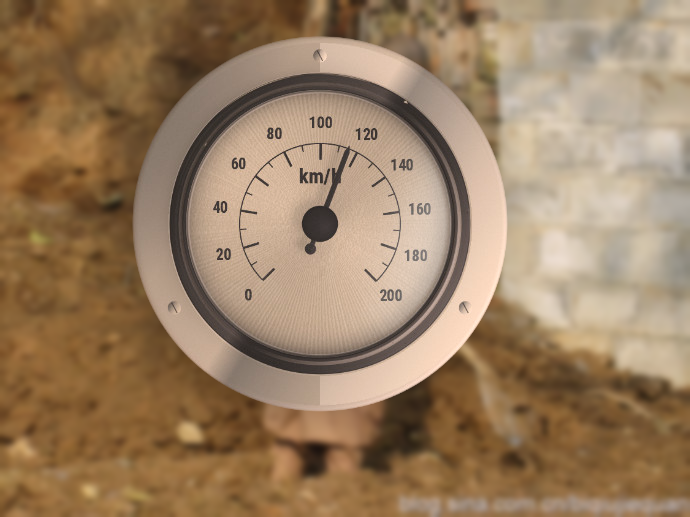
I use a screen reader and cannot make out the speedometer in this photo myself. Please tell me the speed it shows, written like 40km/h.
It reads 115km/h
